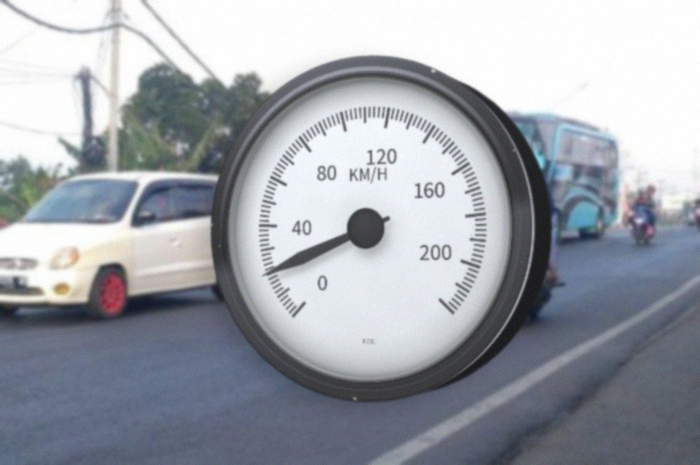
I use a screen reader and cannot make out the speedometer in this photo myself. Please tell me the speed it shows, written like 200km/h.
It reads 20km/h
